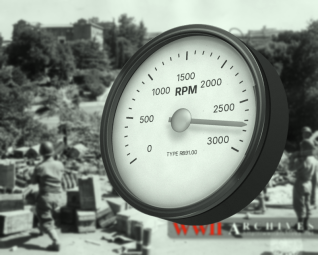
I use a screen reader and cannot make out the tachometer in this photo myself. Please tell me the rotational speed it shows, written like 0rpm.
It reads 2750rpm
